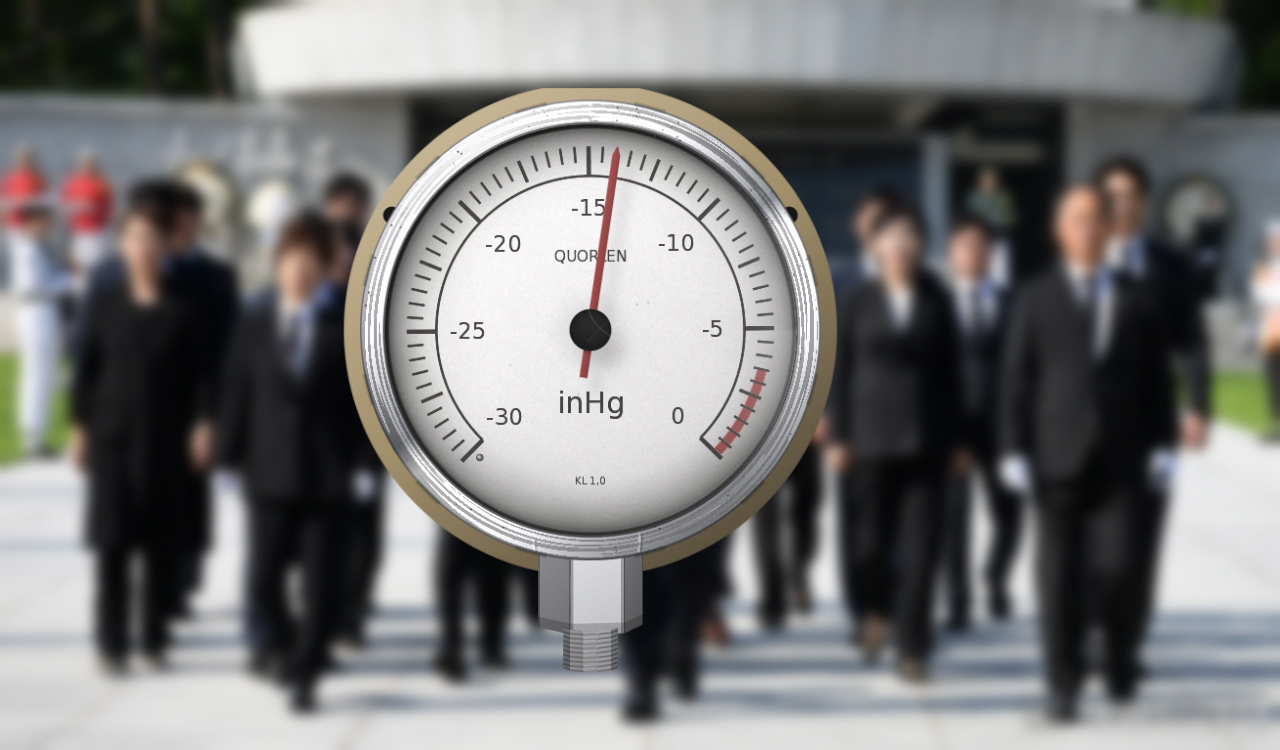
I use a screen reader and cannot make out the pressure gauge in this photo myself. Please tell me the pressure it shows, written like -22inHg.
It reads -14inHg
